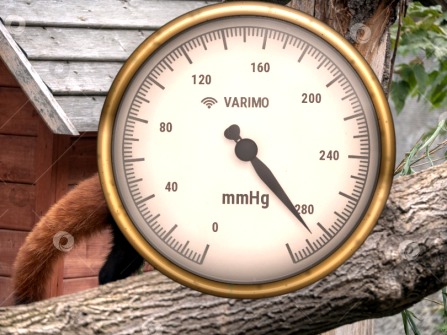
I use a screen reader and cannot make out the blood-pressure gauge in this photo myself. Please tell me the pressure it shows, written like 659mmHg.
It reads 286mmHg
